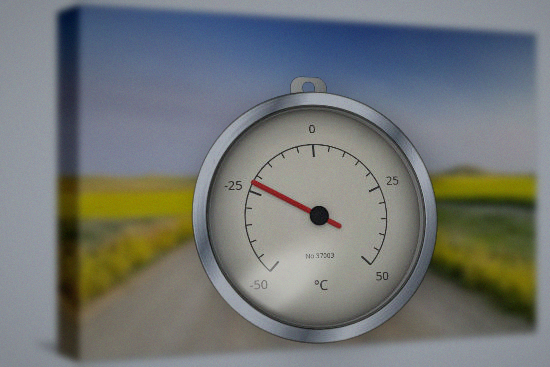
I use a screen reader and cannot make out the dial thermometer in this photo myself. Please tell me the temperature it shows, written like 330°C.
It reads -22.5°C
